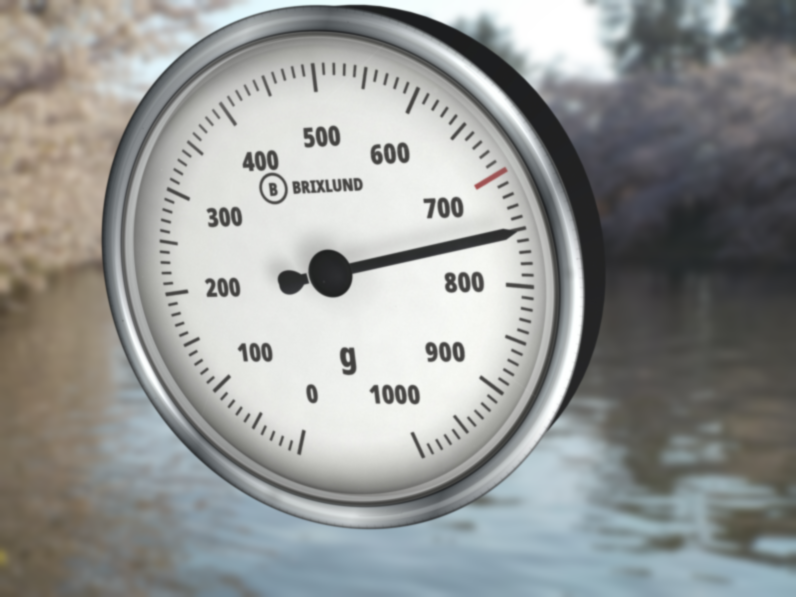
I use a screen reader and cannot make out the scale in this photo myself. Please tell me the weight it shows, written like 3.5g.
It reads 750g
